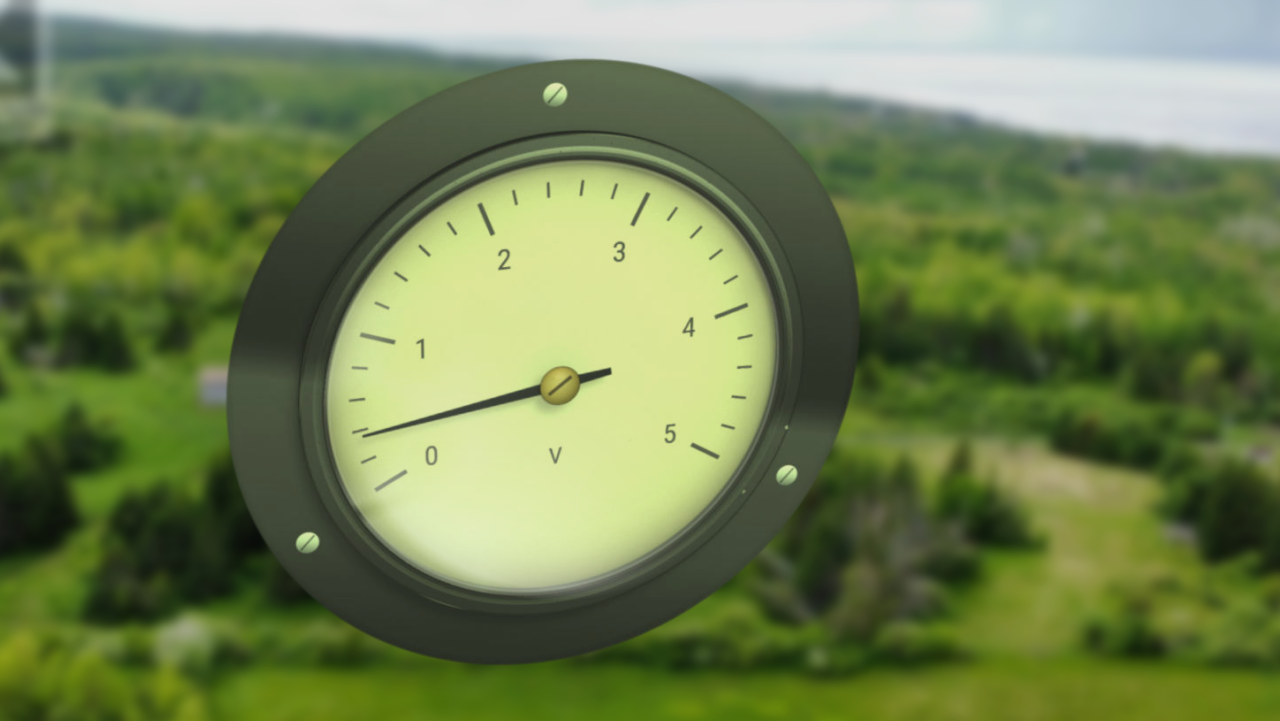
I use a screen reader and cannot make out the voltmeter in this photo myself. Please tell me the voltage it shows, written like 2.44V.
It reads 0.4V
